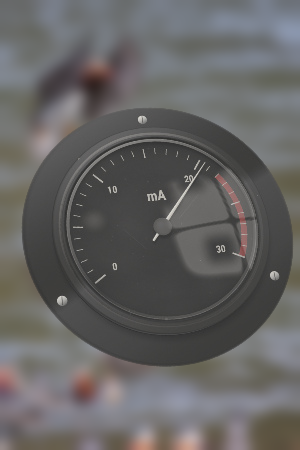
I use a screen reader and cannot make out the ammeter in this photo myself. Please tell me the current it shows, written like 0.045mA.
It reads 20.5mA
